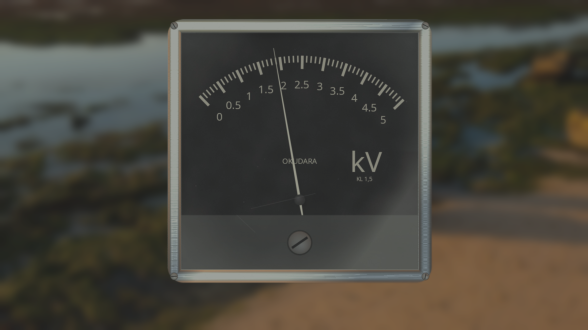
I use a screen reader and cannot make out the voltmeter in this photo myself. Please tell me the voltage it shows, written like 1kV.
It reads 1.9kV
